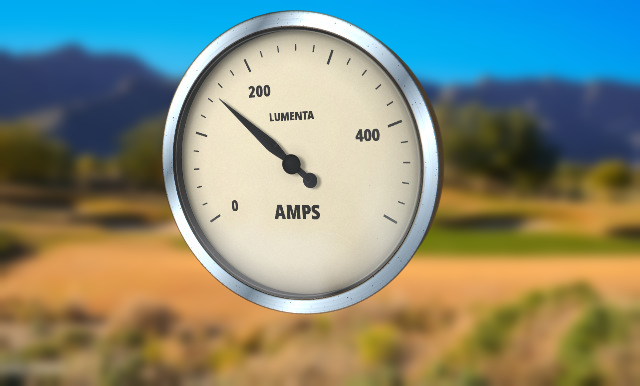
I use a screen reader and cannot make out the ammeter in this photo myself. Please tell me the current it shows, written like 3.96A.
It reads 150A
